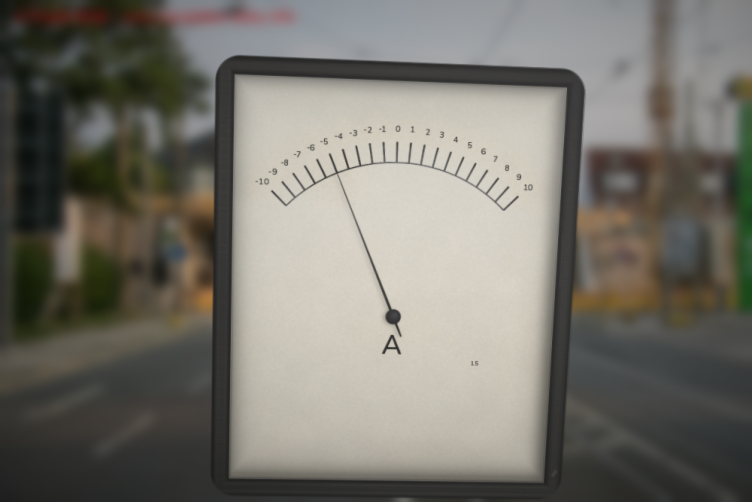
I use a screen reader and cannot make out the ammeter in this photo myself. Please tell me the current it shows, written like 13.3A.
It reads -5A
